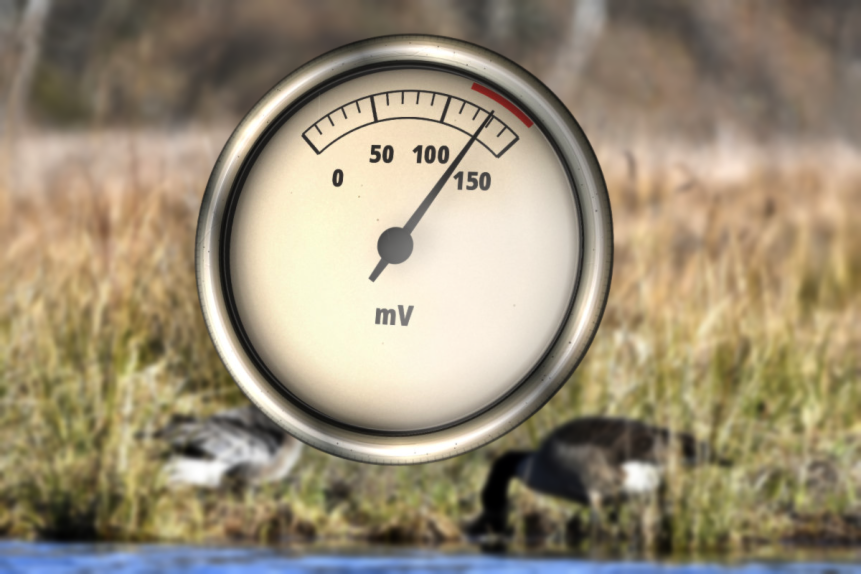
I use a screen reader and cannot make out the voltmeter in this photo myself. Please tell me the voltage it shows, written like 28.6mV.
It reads 130mV
